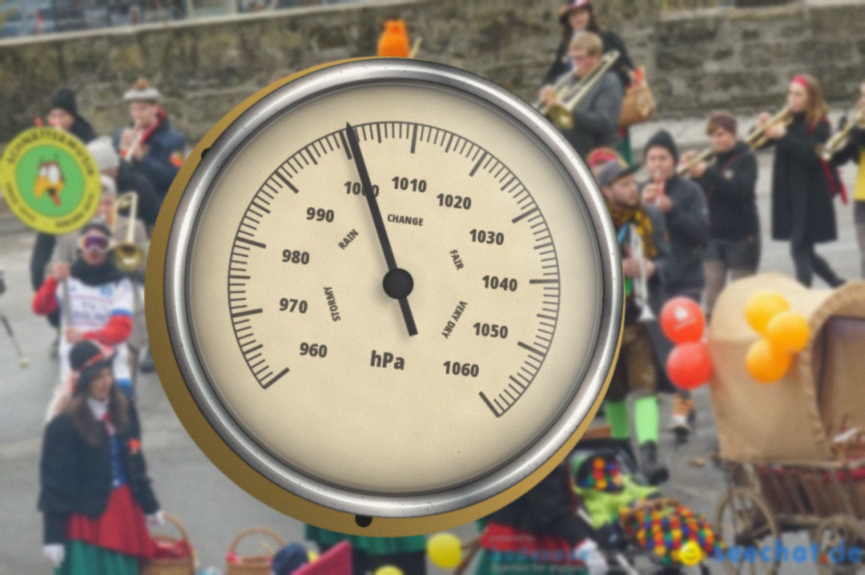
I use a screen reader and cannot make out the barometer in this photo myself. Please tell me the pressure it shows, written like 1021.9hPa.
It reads 1001hPa
